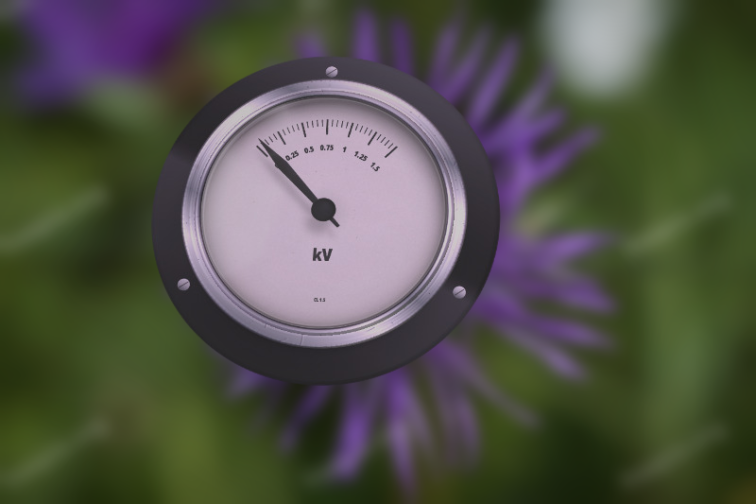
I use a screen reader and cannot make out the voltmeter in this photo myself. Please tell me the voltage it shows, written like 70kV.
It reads 0.05kV
